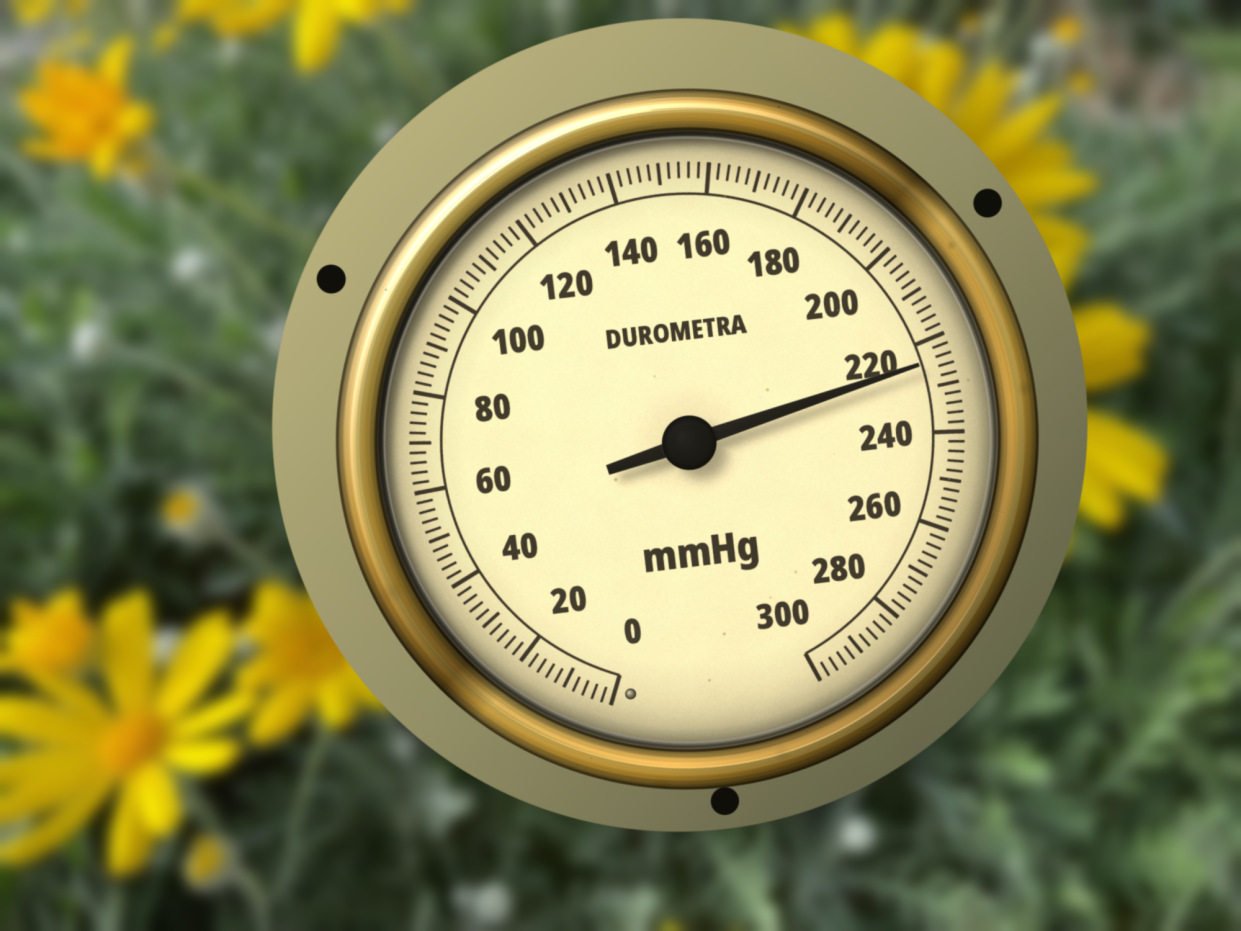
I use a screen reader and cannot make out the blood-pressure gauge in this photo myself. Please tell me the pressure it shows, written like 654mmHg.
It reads 224mmHg
